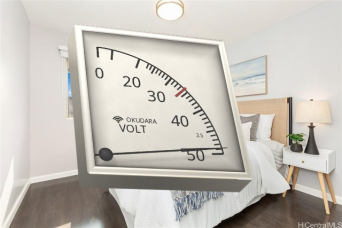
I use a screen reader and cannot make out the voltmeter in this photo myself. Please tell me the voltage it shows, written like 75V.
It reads 49V
